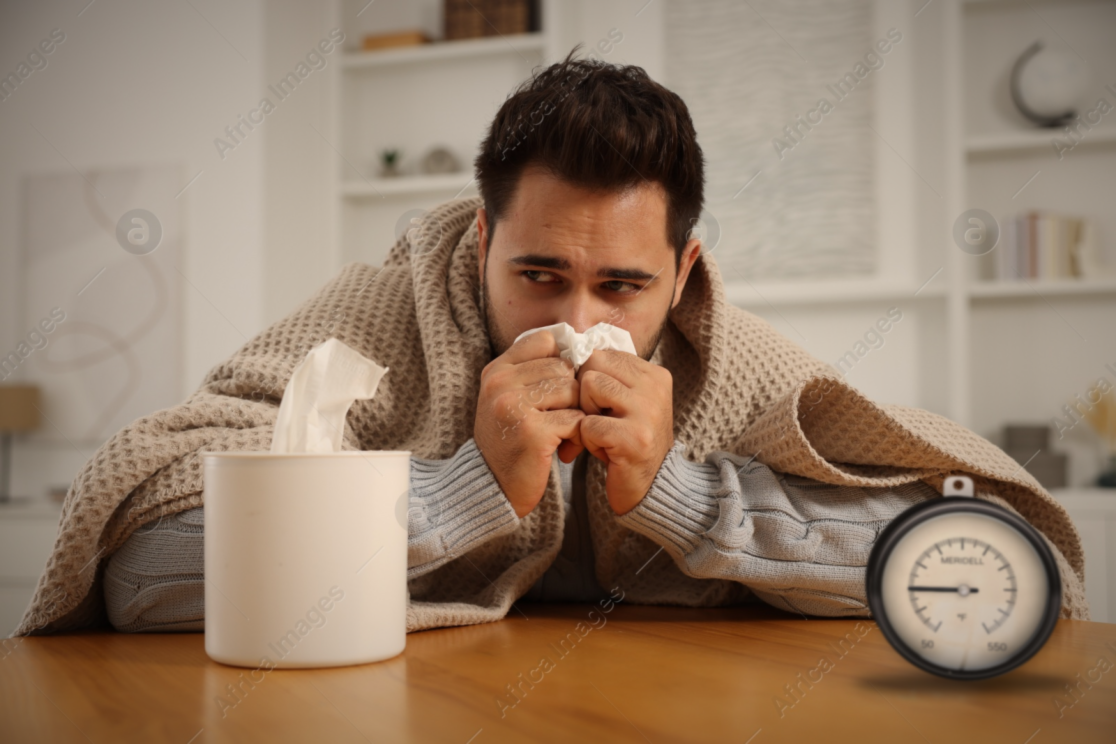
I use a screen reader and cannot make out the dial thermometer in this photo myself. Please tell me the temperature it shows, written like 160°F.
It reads 150°F
